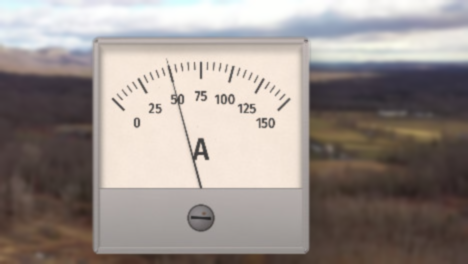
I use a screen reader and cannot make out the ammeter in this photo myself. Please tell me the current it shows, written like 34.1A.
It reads 50A
